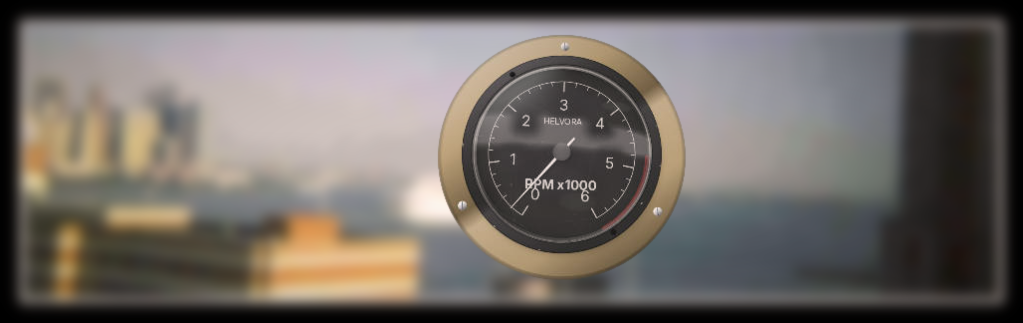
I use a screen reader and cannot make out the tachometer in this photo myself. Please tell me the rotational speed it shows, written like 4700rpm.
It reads 200rpm
